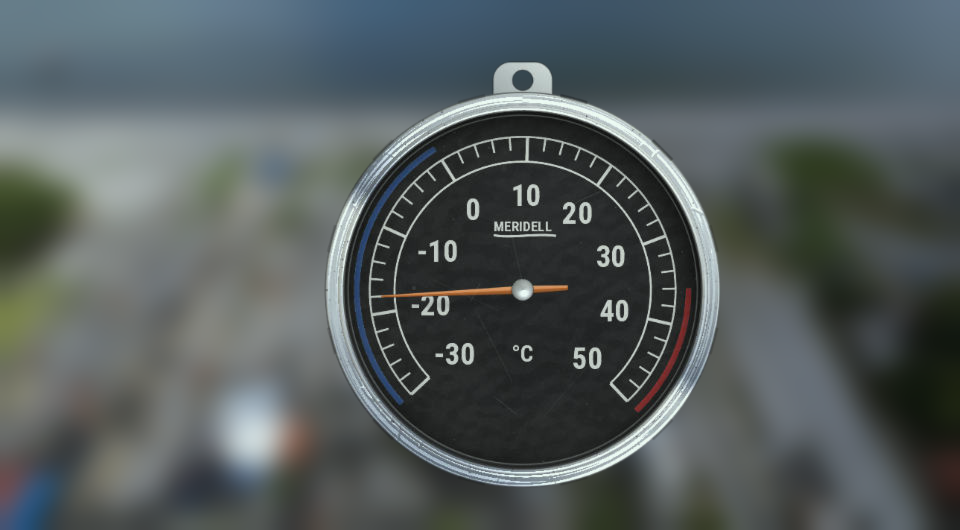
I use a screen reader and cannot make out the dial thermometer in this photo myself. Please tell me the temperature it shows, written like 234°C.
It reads -18°C
